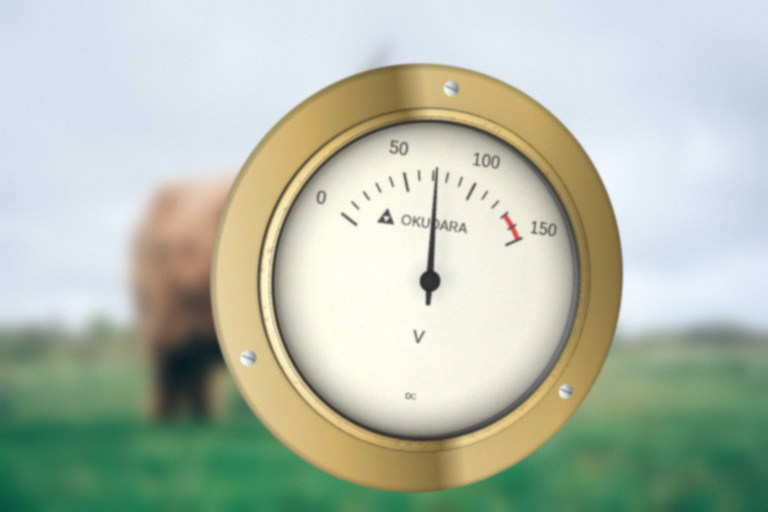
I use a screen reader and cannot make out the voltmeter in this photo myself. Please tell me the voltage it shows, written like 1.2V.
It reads 70V
